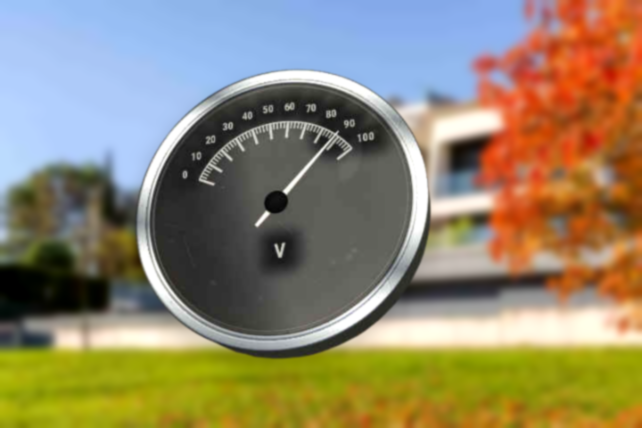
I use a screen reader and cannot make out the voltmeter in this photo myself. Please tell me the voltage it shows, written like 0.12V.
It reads 90V
